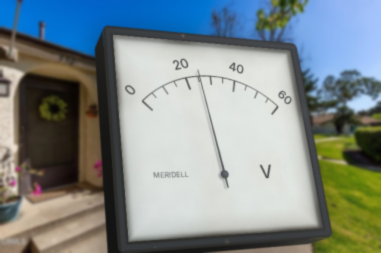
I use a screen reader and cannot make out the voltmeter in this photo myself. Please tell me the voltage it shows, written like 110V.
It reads 25V
